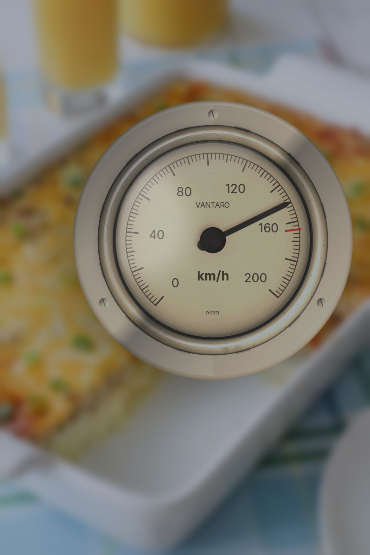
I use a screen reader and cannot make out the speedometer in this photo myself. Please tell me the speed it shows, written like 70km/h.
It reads 150km/h
